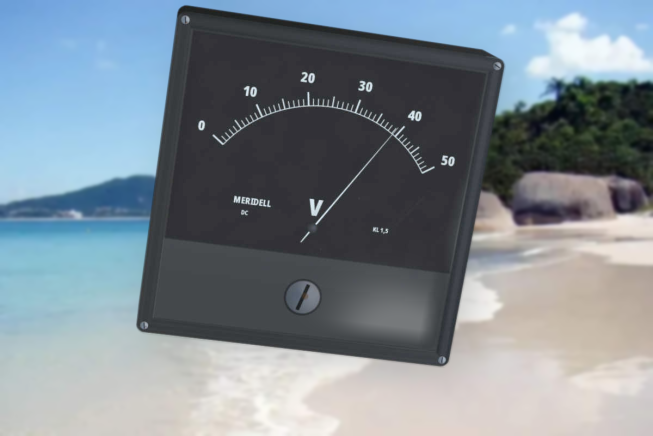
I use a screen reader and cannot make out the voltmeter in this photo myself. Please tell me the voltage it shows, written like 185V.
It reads 39V
